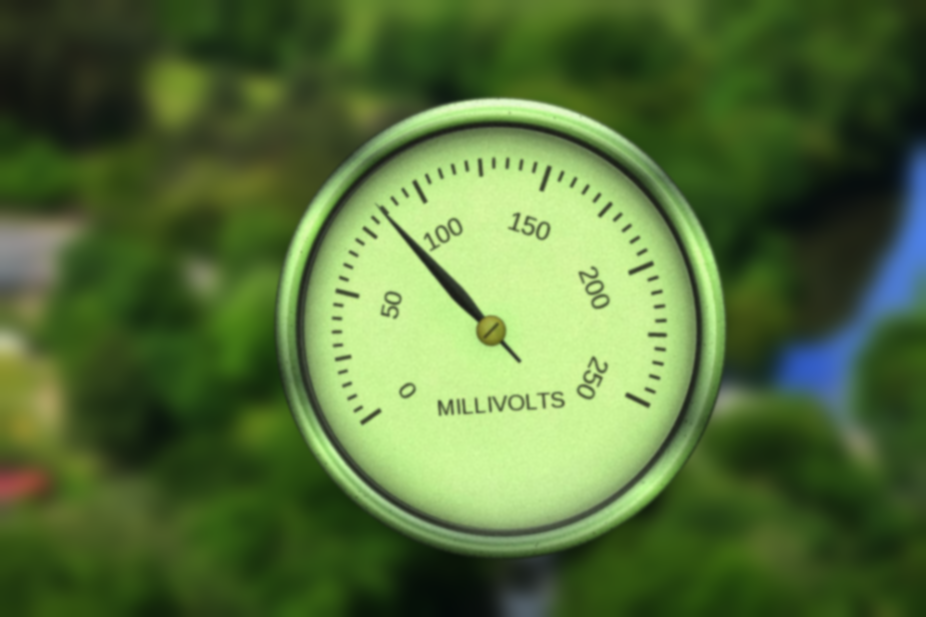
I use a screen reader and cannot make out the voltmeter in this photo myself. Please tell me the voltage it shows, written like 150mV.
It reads 85mV
